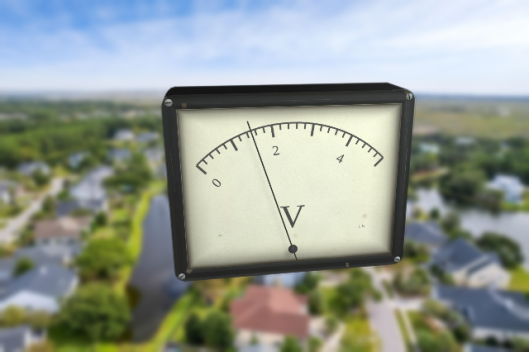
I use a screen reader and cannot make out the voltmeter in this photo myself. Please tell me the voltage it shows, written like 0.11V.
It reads 1.5V
